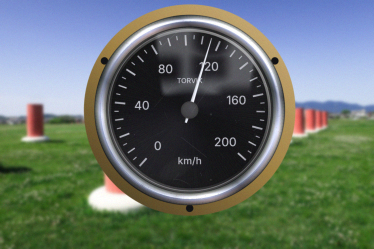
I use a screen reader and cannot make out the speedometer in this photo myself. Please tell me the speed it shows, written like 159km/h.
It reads 115km/h
